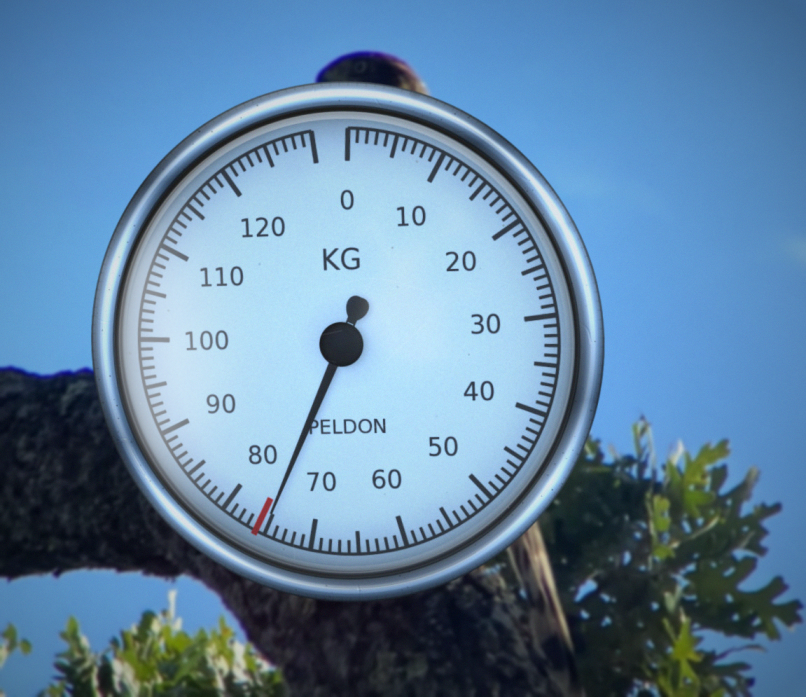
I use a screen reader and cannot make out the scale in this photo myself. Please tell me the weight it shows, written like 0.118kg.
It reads 75kg
